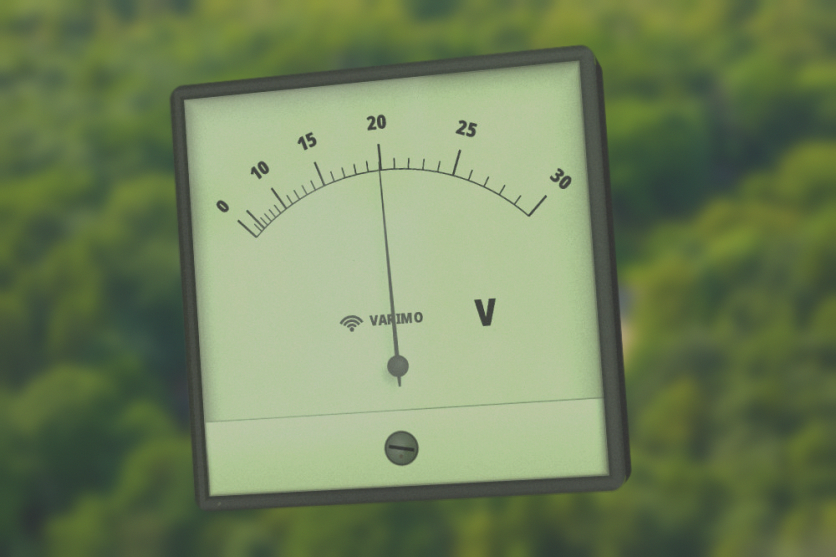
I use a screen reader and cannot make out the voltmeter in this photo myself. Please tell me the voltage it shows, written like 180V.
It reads 20V
